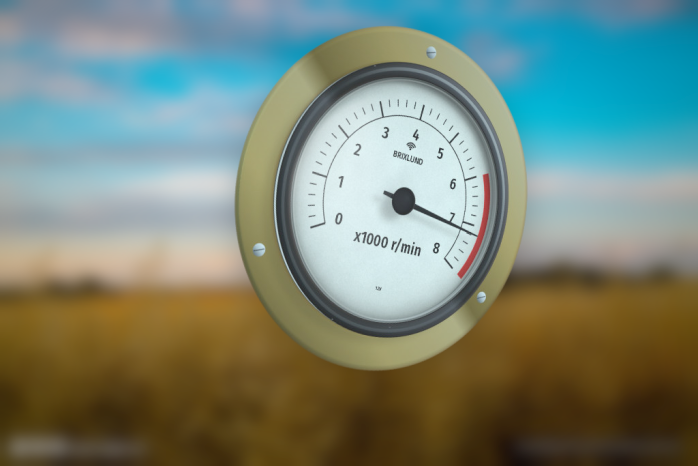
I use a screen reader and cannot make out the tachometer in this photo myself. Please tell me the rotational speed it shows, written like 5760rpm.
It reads 7200rpm
